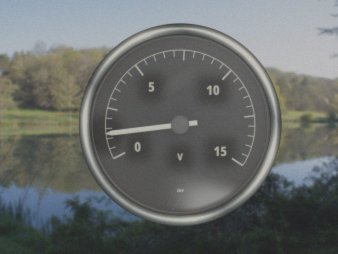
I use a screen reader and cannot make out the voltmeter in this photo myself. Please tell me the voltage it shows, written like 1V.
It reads 1.25V
